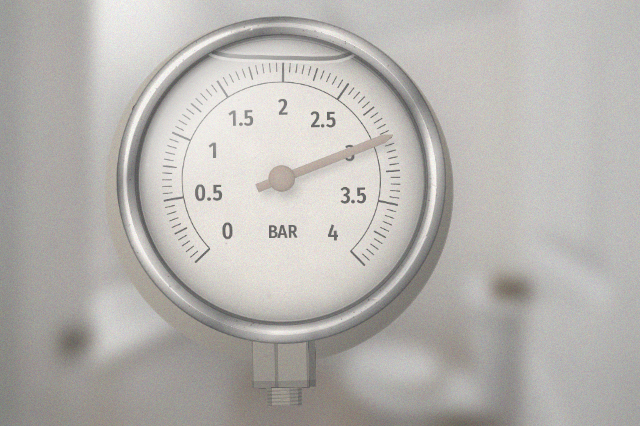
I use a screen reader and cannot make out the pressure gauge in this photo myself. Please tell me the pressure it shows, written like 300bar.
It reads 3bar
